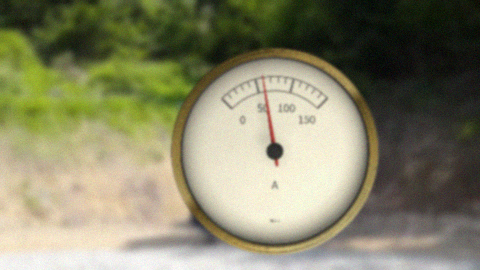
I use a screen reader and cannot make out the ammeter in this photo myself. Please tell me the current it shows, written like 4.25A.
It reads 60A
